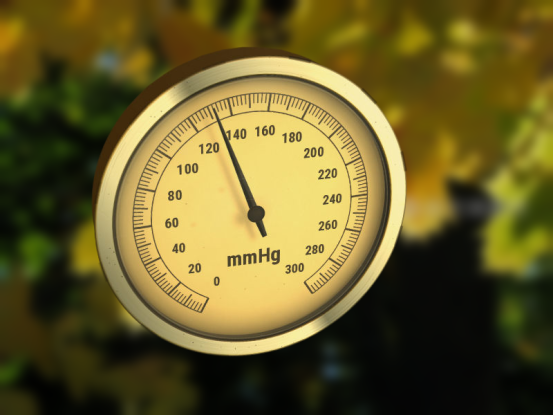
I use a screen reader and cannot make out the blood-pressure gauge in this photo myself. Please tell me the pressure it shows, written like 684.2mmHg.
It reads 132mmHg
